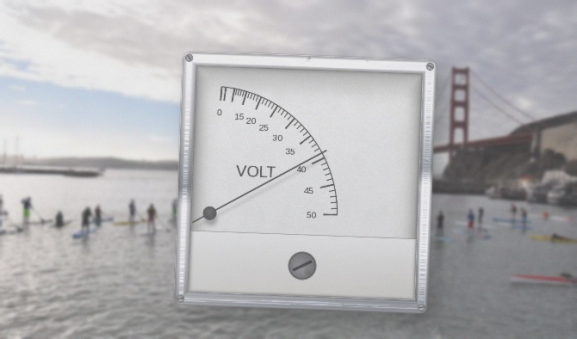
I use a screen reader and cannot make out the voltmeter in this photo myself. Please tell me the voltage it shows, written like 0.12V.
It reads 39V
